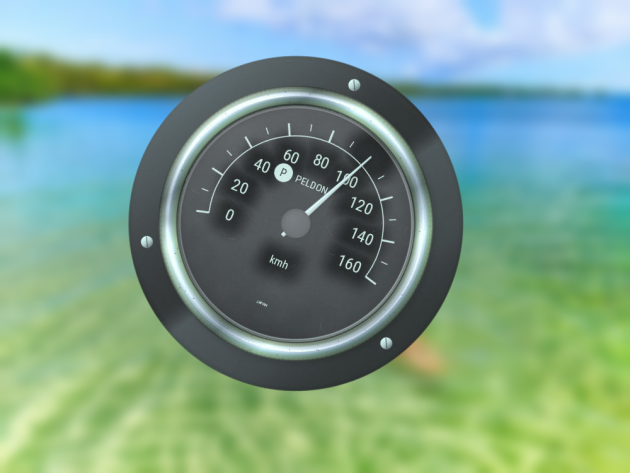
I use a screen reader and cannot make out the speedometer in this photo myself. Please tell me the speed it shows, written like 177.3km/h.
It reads 100km/h
